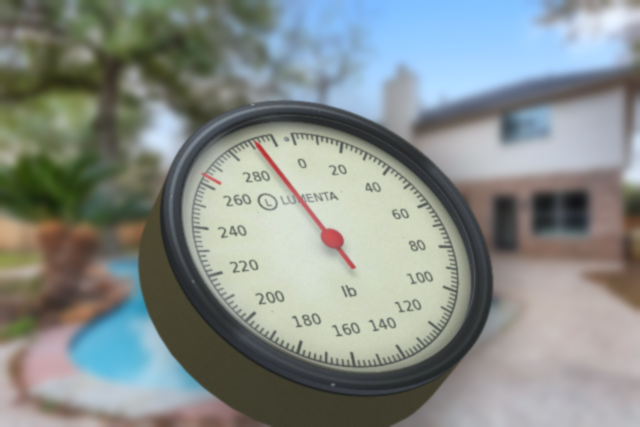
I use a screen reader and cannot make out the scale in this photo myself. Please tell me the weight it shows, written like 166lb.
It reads 290lb
